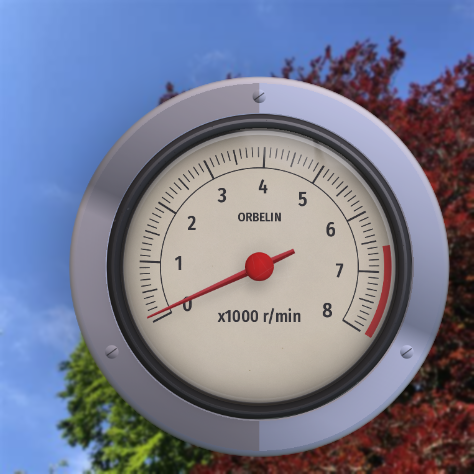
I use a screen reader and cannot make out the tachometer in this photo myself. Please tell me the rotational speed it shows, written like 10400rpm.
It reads 100rpm
